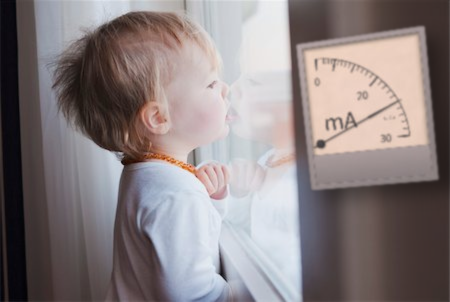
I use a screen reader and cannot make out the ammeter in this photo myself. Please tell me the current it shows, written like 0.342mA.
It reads 25mA
